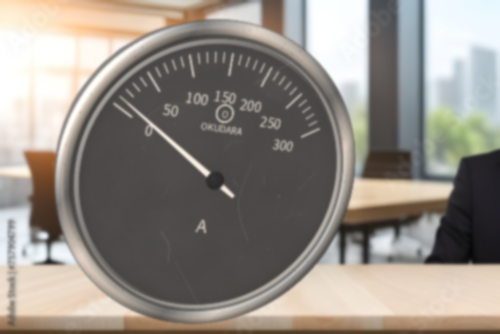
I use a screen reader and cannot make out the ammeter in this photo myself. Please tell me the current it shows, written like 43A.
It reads 10A
